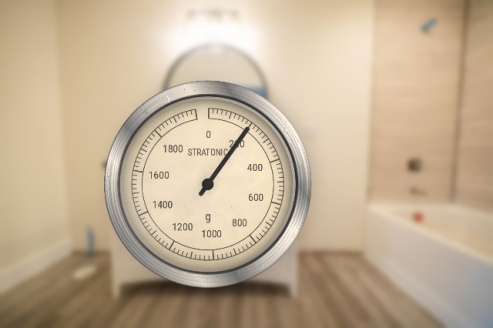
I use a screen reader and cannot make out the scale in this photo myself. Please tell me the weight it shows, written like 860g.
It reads 200g
